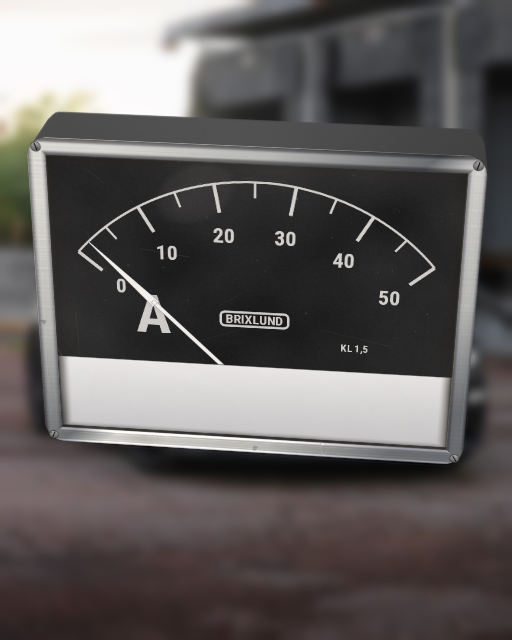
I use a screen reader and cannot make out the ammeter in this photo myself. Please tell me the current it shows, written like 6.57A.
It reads 2.5A
